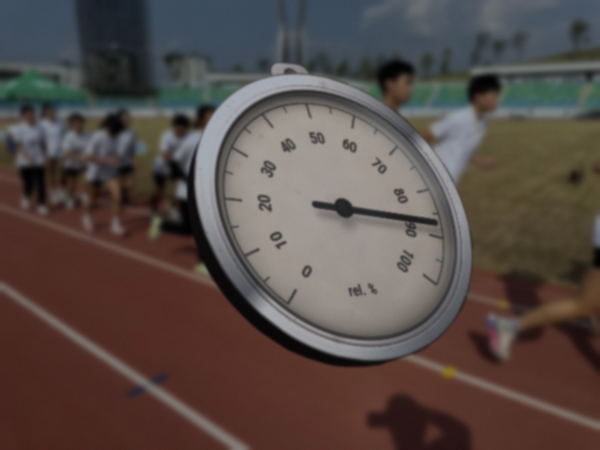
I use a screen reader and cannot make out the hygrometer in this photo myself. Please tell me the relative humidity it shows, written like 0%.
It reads 87.5%
